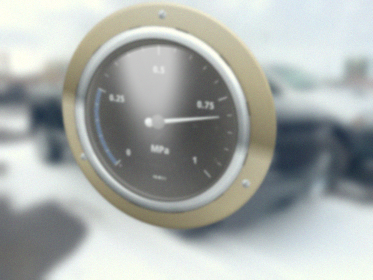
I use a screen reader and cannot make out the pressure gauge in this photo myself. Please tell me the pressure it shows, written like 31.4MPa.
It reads 0.8MPa
